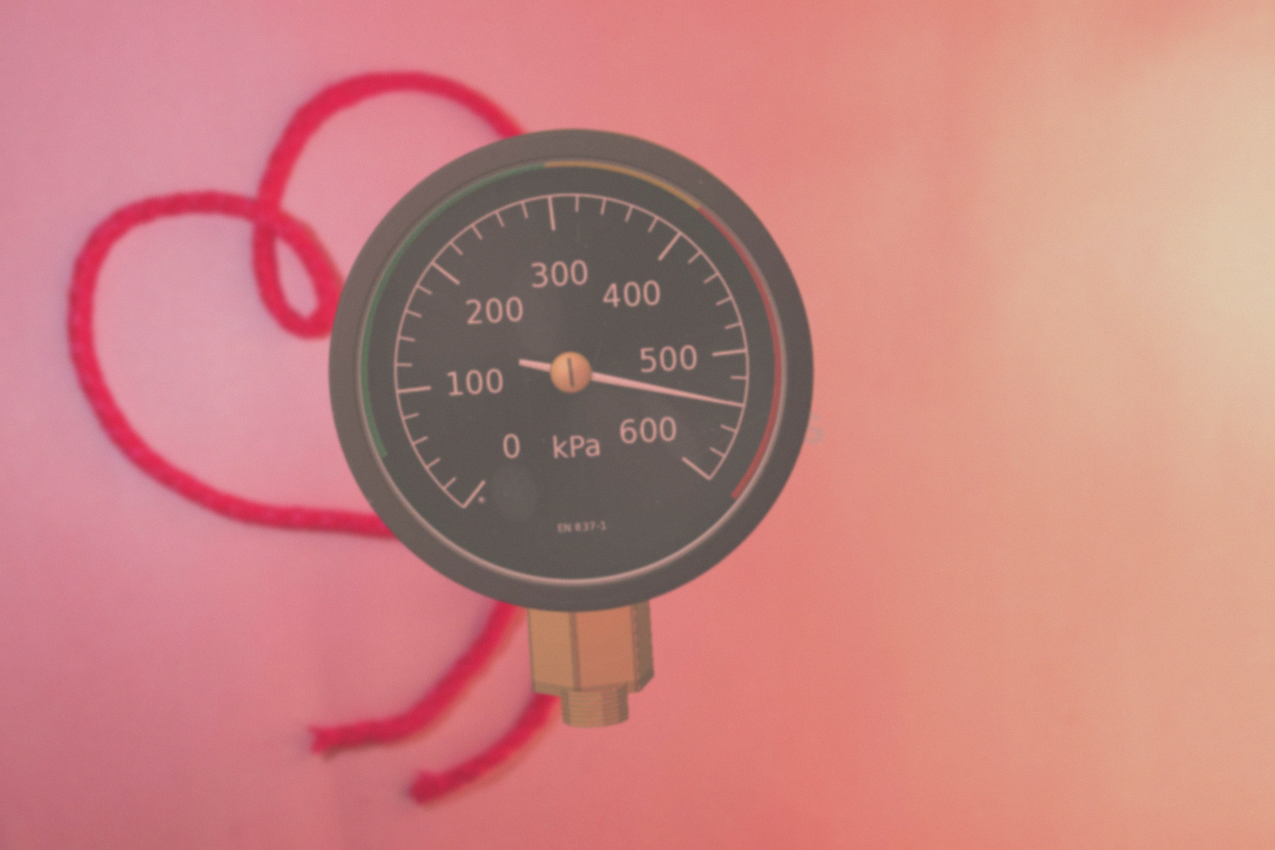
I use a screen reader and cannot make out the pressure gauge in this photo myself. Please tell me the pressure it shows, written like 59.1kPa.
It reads 540kPa
